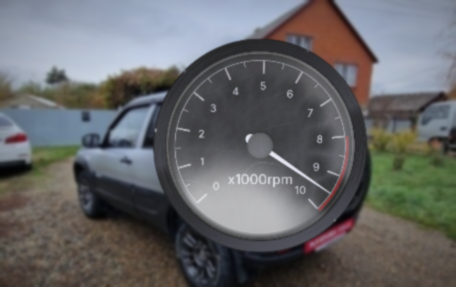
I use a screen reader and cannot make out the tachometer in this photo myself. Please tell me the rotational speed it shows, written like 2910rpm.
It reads 9500rpm
